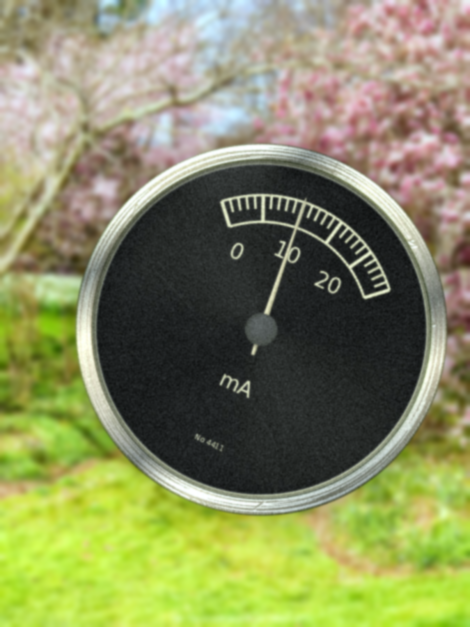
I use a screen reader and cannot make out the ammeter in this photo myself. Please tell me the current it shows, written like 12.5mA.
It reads 10mA
